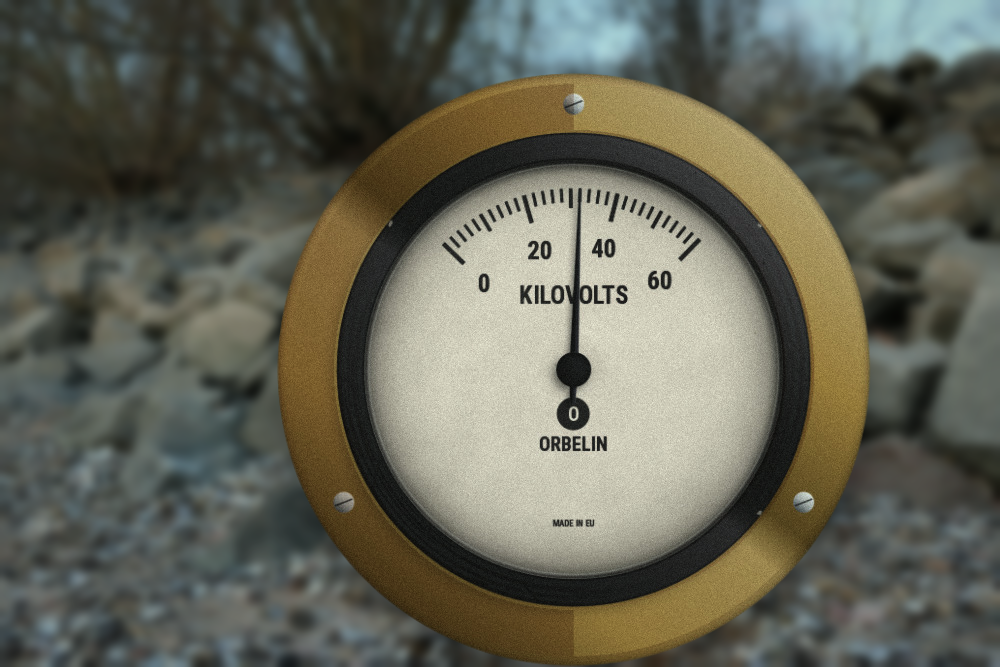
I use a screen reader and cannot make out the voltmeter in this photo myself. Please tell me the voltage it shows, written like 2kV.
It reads 32kV
